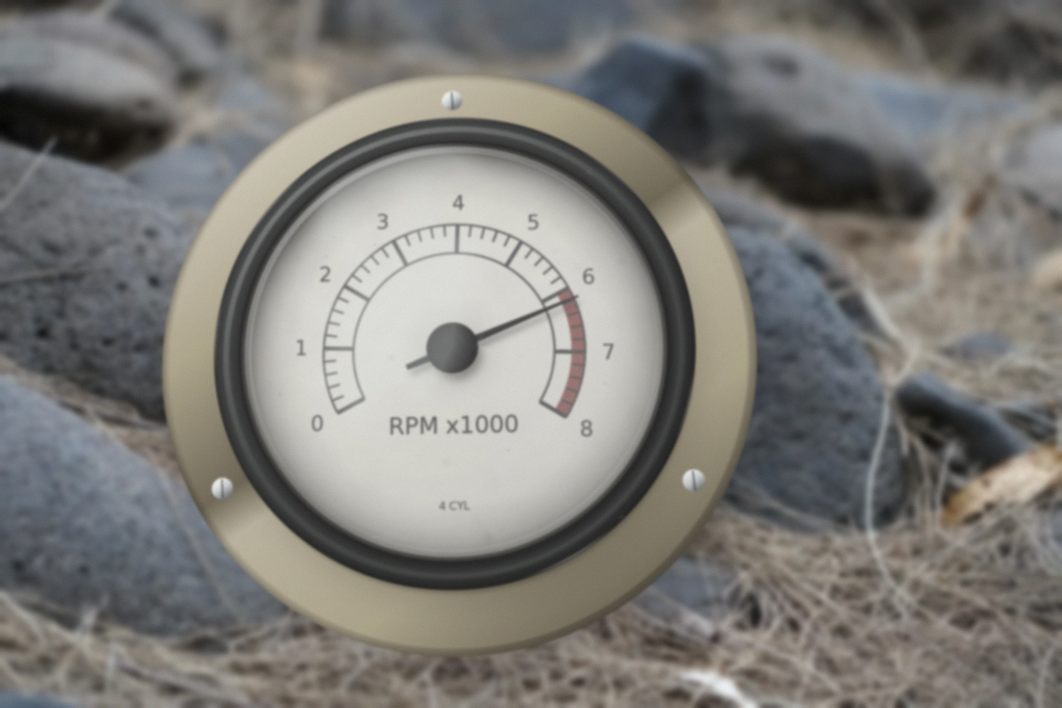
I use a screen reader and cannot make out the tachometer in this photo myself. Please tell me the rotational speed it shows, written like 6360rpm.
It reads 6200rpm
